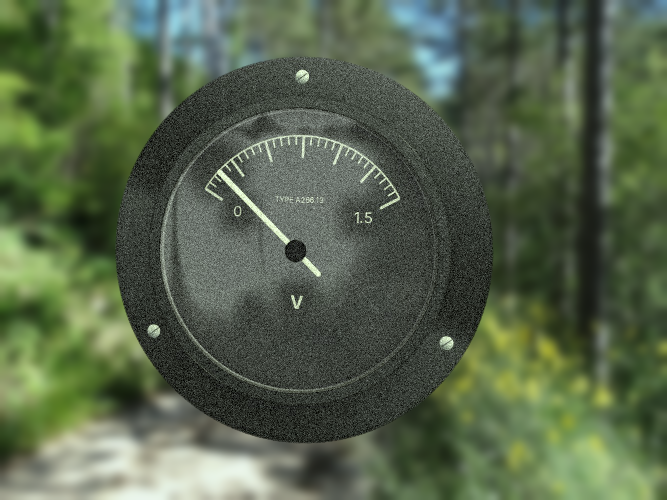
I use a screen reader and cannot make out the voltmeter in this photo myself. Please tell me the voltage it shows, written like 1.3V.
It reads 0.15V
